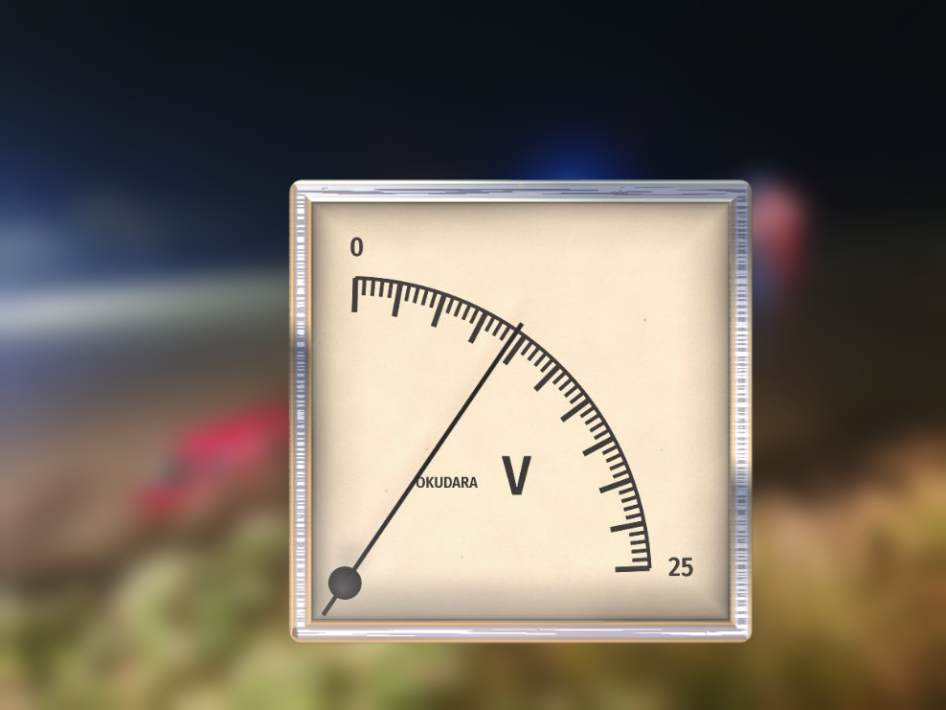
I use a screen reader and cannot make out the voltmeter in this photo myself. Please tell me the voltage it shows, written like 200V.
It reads 9.5V
